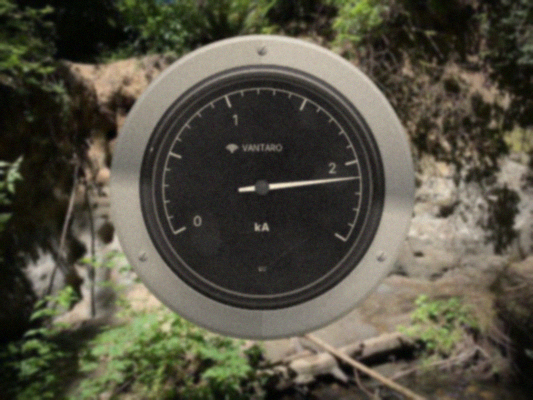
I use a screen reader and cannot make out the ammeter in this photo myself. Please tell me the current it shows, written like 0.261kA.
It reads 2.1kA
